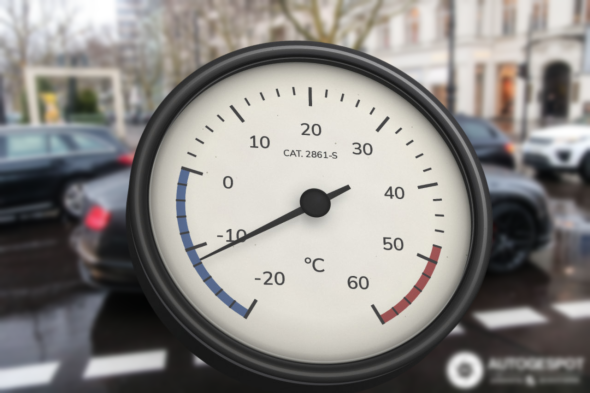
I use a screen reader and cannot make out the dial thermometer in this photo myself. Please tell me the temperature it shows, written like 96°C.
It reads -12°C
